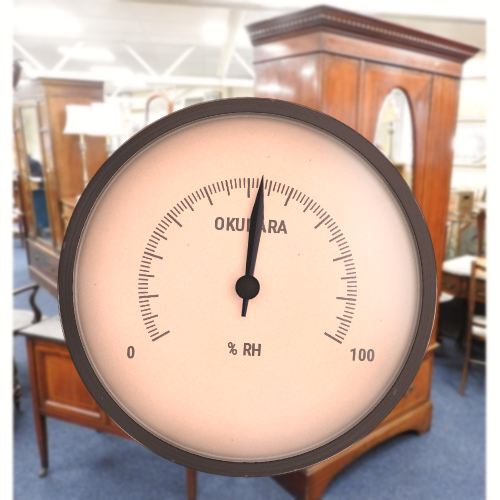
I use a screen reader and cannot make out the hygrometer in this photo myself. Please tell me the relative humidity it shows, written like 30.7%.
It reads 53%
